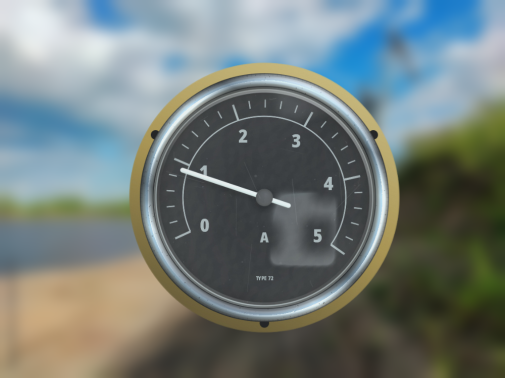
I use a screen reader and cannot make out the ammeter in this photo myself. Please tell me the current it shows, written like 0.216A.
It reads 0.9A
